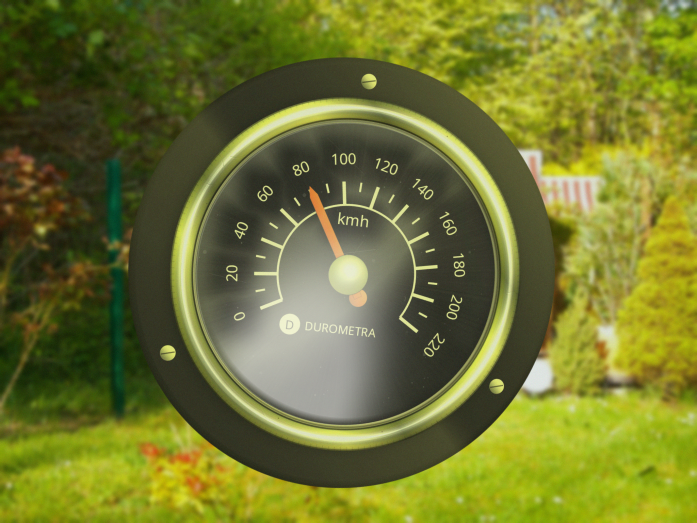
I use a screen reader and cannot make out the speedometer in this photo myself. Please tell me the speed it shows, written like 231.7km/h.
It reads 80km/h
